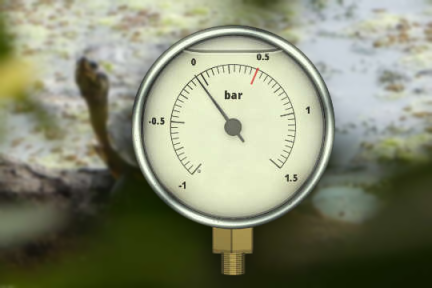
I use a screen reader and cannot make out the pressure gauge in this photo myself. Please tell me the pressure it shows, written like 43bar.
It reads -0.05bar
